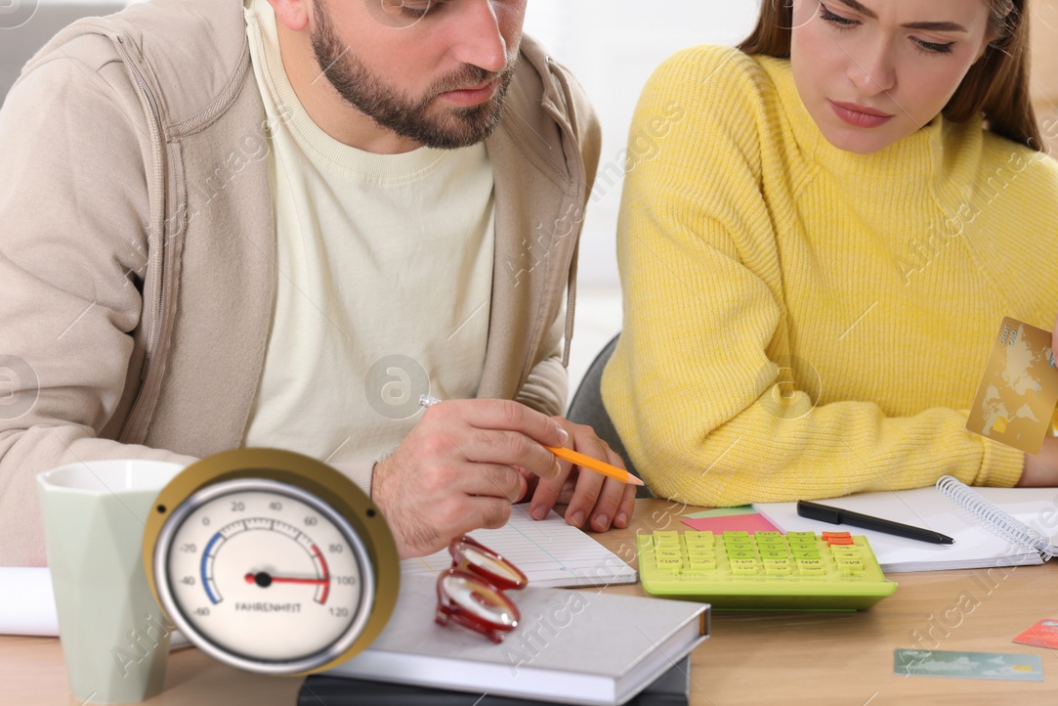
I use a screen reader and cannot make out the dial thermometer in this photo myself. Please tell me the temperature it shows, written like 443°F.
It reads 100°F
